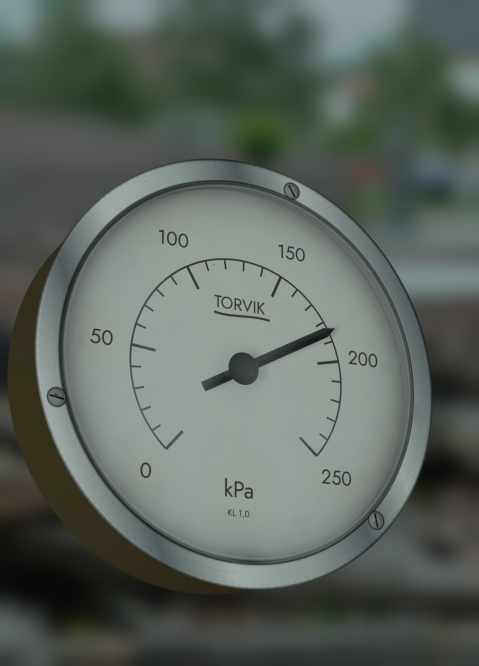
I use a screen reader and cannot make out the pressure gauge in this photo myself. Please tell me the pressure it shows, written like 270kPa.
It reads 185kPa
